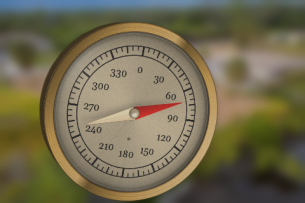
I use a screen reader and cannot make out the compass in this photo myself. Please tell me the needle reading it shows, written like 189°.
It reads 70°
